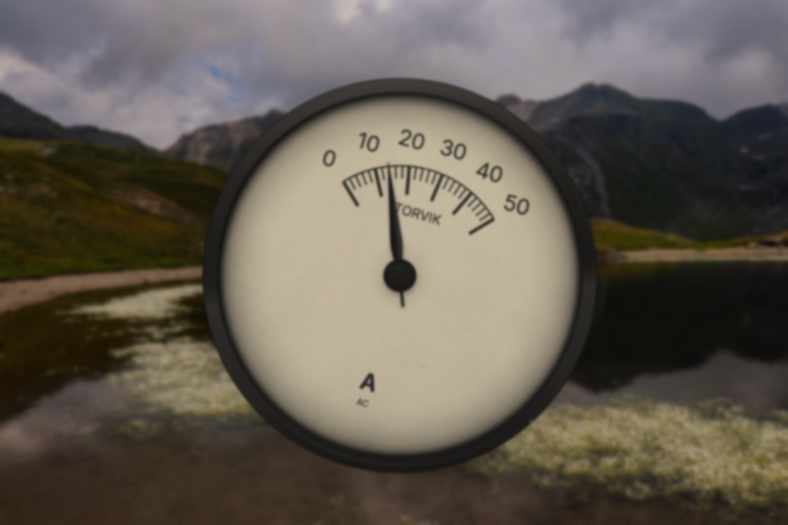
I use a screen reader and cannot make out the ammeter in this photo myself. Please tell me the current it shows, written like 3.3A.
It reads 14A
